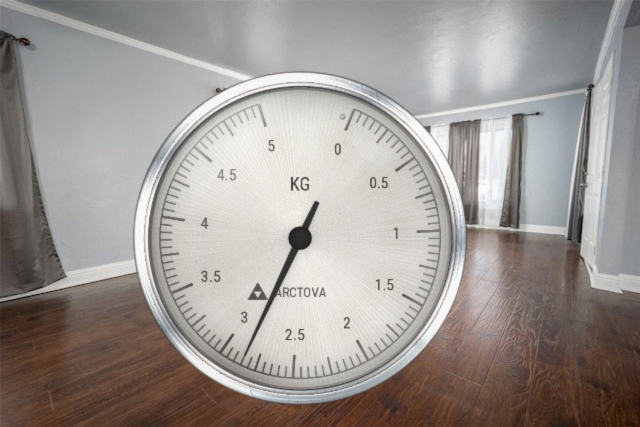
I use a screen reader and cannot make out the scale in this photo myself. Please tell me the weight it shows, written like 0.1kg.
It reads 2.85kg
